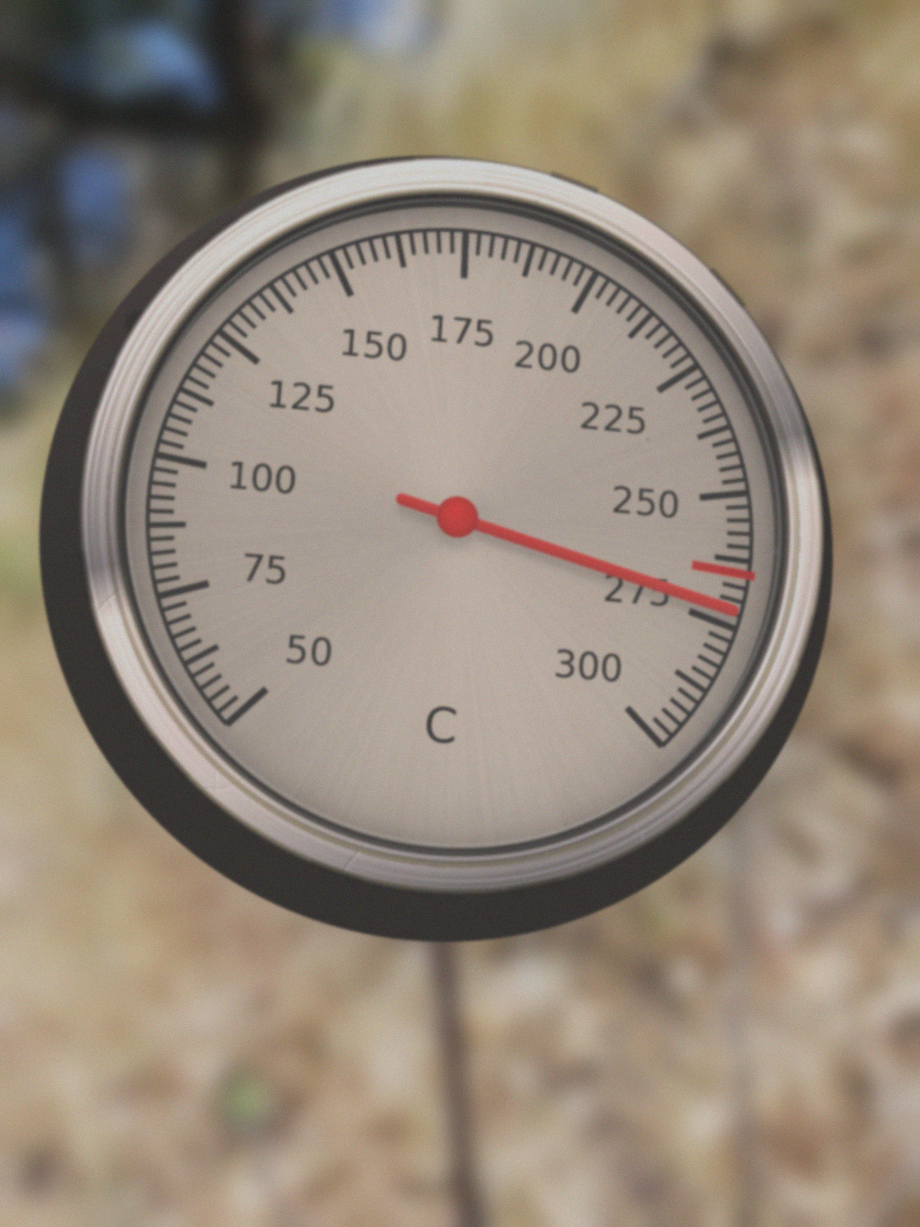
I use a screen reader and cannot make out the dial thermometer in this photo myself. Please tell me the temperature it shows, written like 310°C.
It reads 272.5°C
